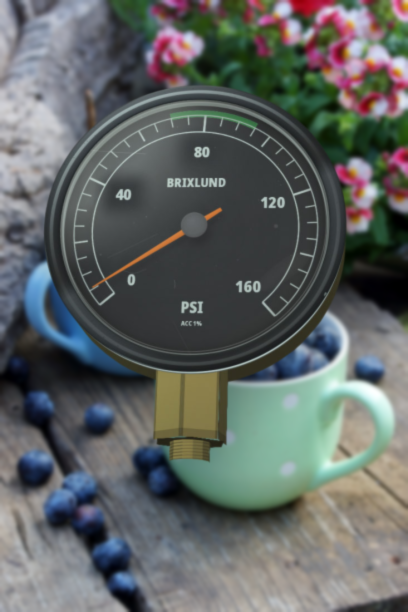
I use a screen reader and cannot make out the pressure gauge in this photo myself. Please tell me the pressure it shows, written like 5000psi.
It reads 5psi
